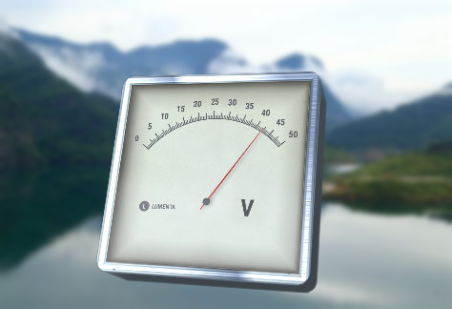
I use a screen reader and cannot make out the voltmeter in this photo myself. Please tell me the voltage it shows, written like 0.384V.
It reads 42.5V
